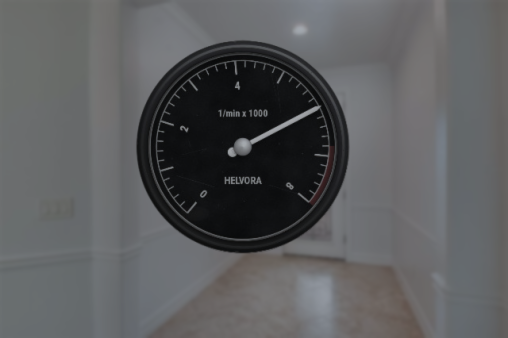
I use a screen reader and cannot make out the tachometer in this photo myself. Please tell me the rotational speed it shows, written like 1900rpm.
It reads 6000rpm
